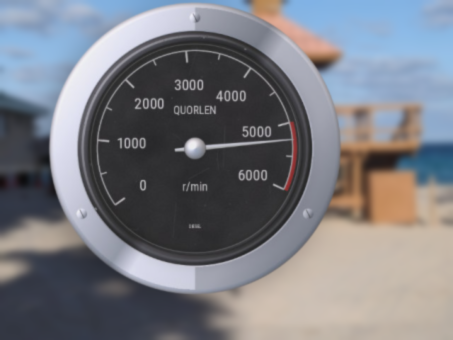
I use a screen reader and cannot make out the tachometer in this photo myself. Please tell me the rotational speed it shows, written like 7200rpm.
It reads 5250rpm
